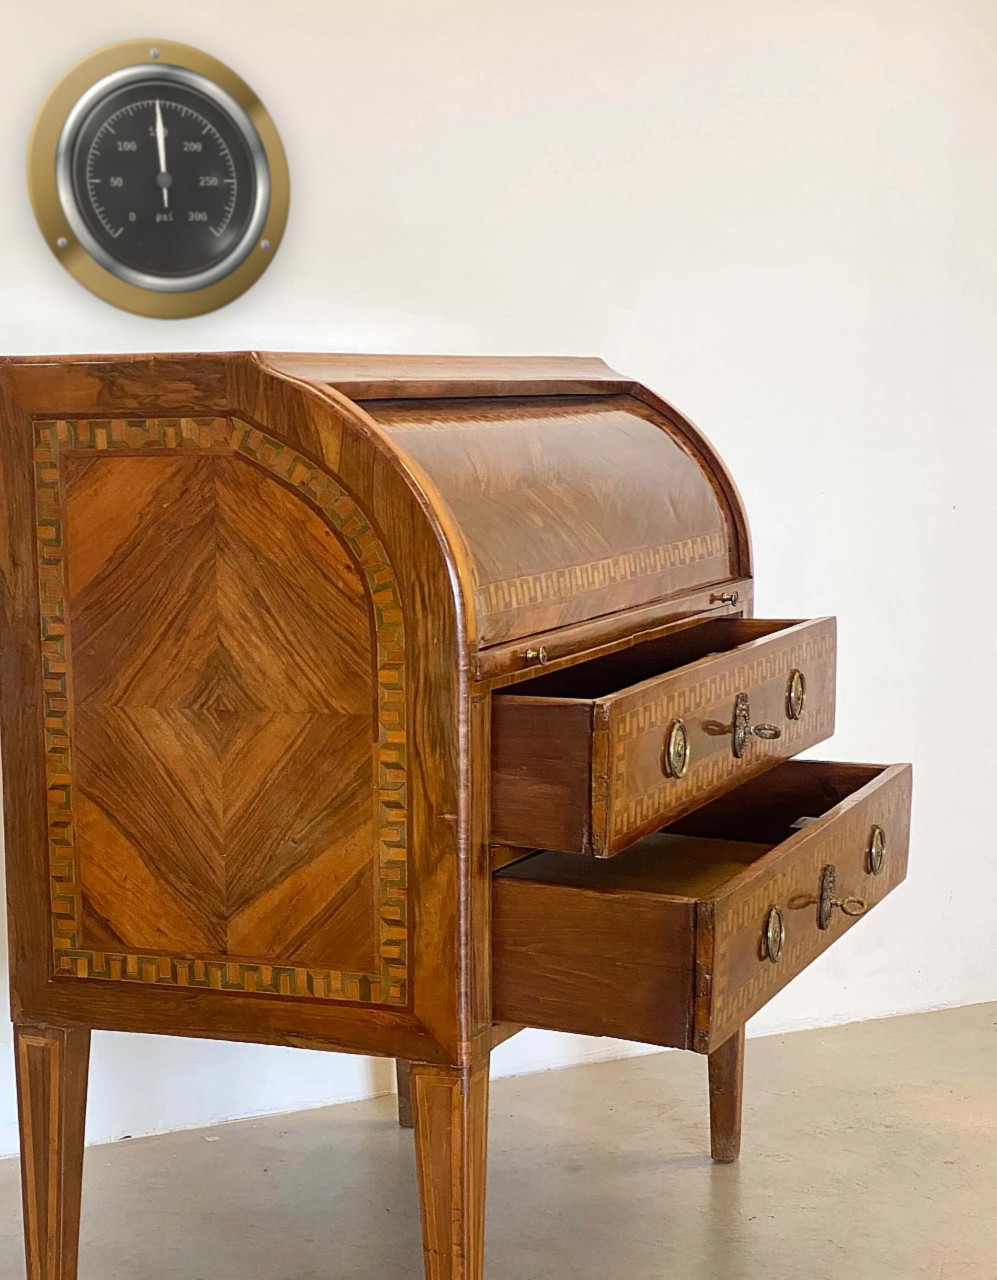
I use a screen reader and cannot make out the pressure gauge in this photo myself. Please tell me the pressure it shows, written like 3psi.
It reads 150psi
